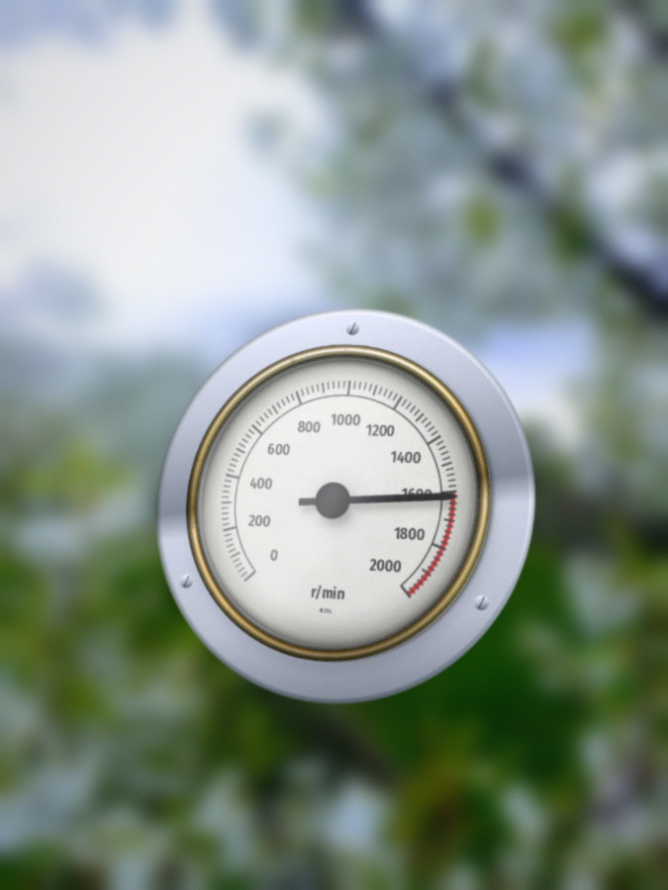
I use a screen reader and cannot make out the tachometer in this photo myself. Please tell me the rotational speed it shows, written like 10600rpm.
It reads 1620rpm
